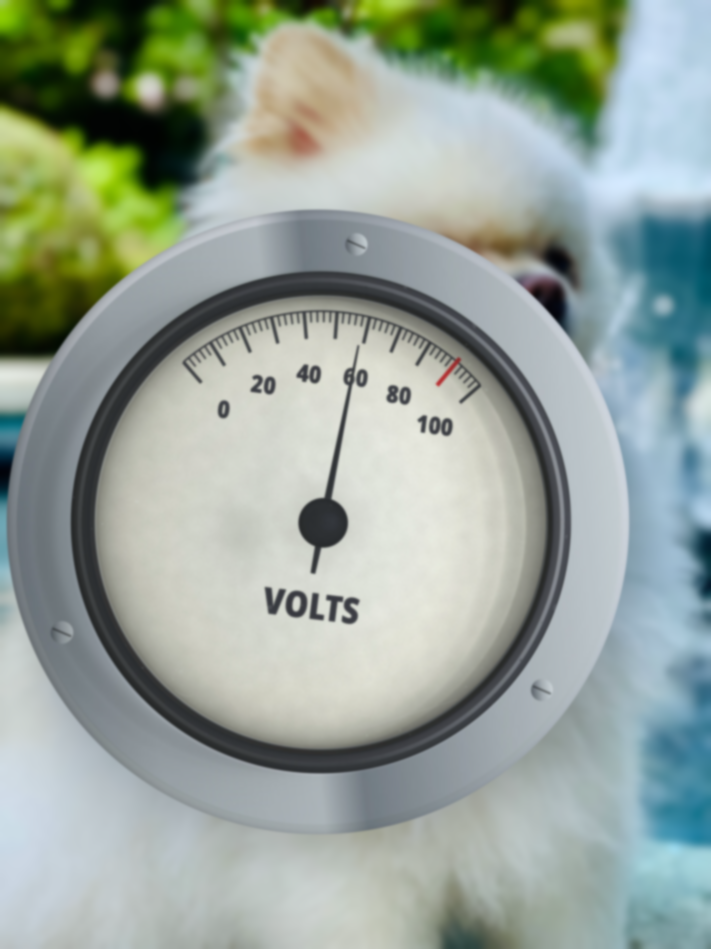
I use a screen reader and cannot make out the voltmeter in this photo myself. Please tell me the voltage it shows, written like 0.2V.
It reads 58V
